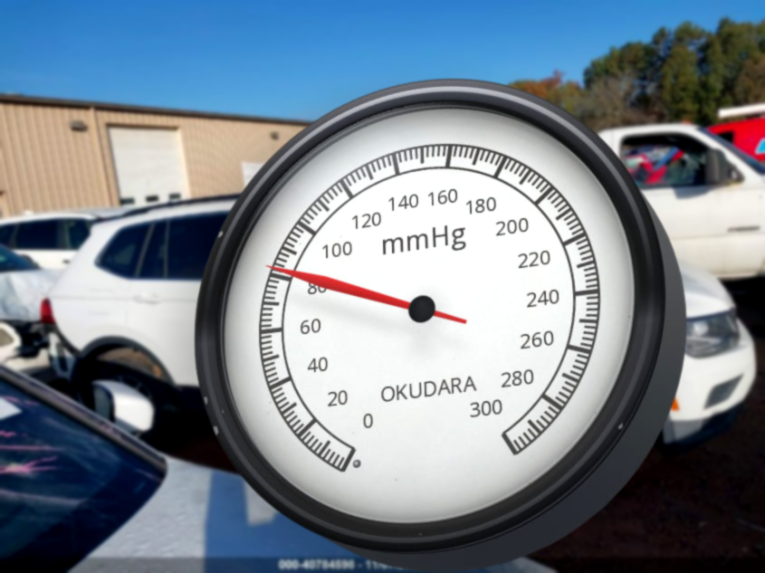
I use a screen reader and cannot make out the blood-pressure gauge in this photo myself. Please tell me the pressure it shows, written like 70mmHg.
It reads 82mmHg
